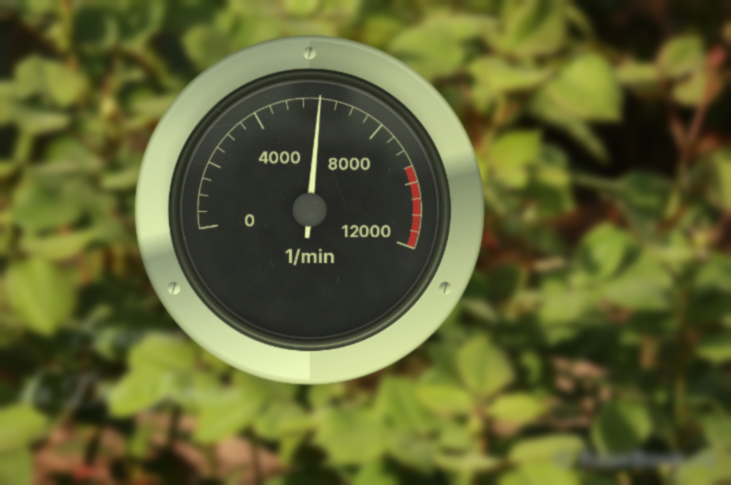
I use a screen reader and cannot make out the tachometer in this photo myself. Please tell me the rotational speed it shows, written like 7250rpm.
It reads 6000rpm
